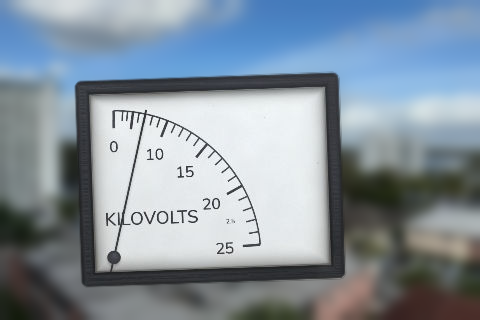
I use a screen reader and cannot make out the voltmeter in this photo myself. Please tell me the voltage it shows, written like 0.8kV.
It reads 7kV
